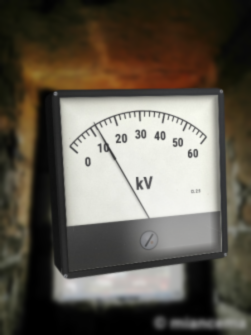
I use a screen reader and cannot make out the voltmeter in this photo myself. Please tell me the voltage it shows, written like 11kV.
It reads 12kV
